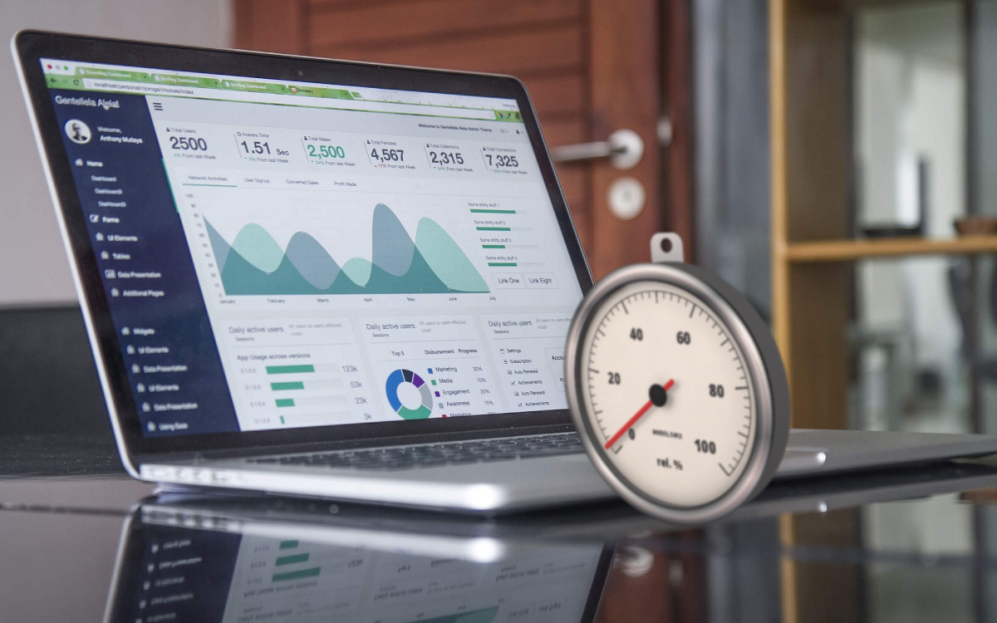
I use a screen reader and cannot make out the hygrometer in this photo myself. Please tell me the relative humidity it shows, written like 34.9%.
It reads 2%
